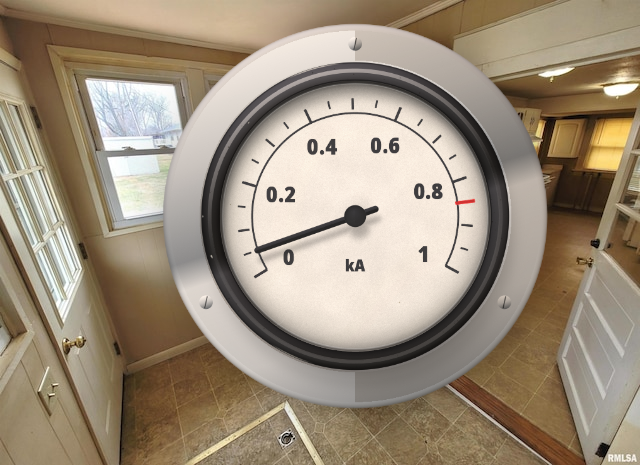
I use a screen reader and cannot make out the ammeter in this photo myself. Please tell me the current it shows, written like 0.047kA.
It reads 0.05kA
